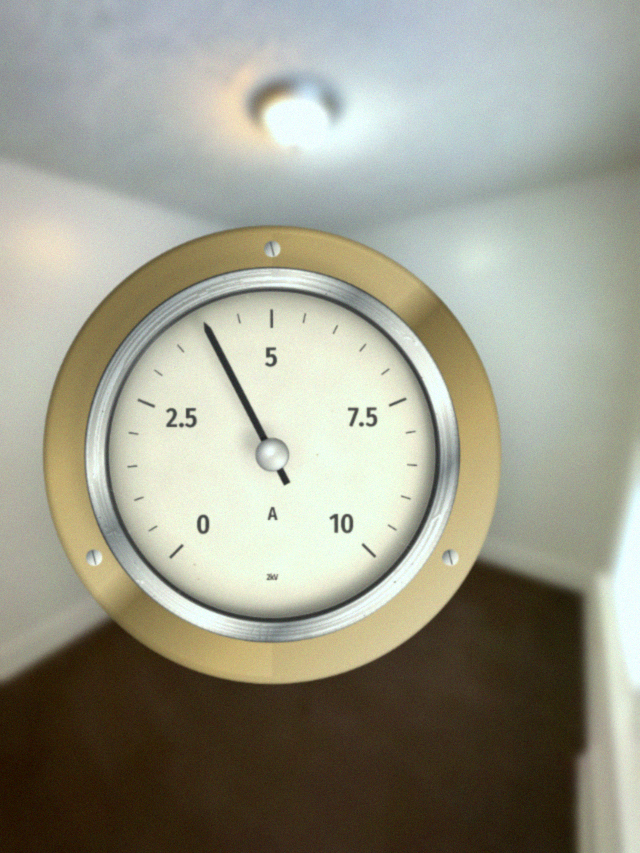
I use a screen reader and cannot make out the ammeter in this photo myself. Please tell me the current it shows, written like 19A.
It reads 4A
